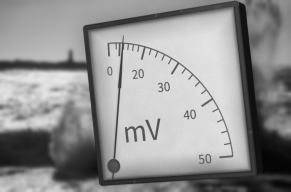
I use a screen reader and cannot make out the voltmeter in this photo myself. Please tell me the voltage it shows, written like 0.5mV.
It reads 12mV
